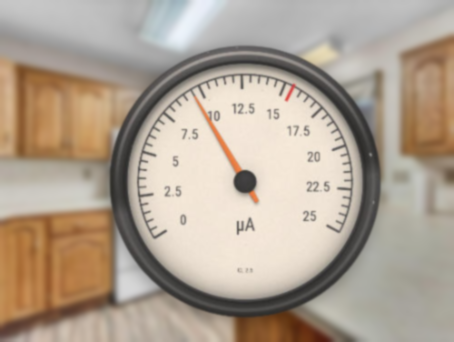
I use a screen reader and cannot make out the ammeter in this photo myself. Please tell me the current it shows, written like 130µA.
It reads 9.5µA
